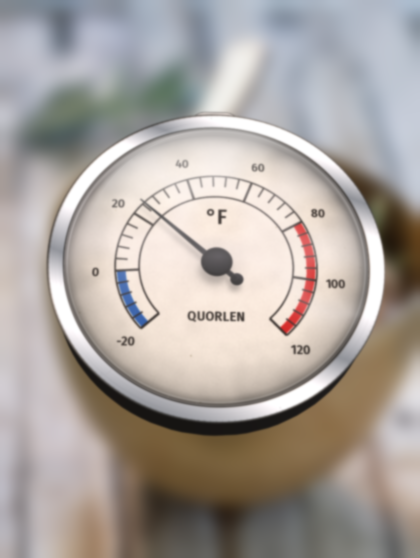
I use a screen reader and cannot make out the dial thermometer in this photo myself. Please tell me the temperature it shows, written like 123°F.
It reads 24°F
